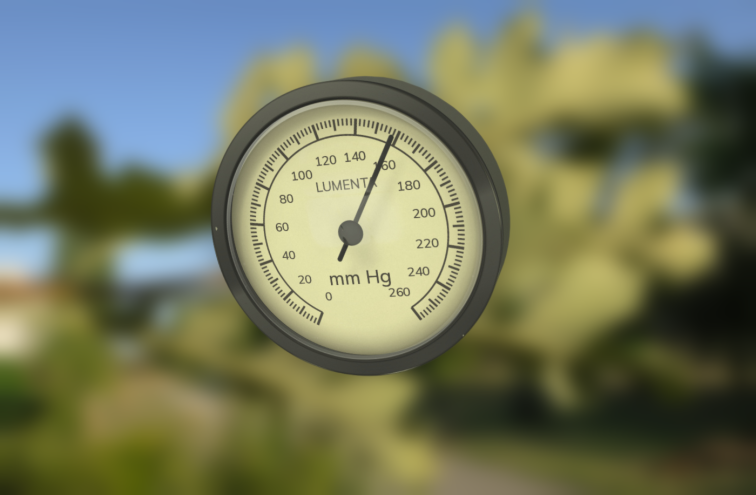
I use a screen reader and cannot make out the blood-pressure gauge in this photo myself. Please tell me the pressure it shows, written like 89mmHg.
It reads 158mmHg
